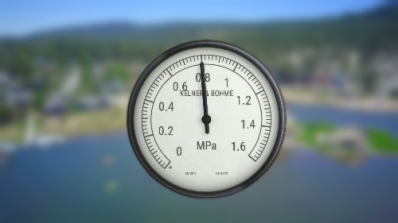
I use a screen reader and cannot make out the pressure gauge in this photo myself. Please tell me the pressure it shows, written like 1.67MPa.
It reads 0.8MPa
